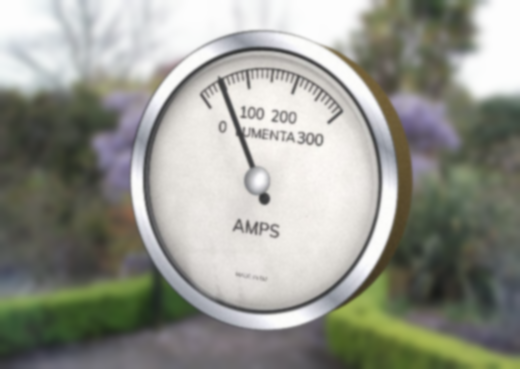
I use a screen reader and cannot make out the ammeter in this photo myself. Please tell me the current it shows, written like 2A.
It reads 50A
